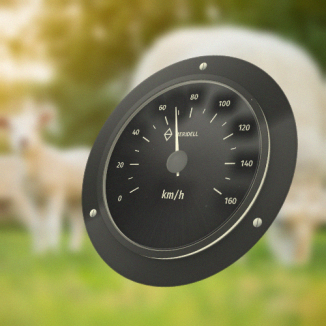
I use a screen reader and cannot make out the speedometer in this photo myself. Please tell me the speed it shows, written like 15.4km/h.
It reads 70km/h
